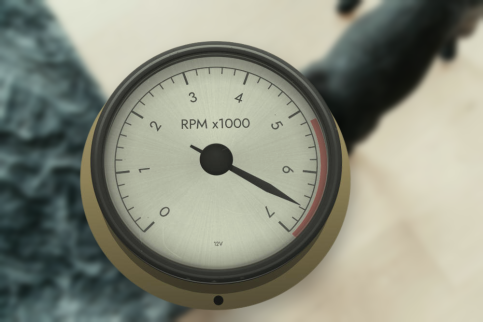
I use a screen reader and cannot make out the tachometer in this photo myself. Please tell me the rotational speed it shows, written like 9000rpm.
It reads 6600rpm
